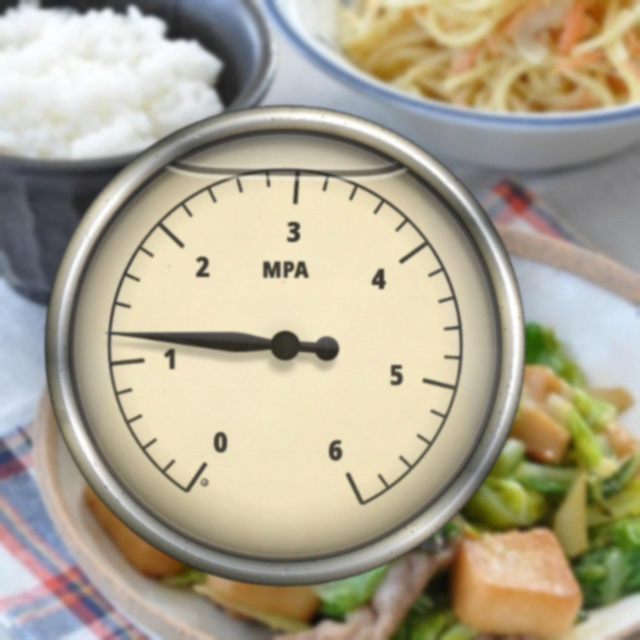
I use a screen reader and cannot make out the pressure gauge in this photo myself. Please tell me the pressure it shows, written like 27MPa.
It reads 1.2MPa
